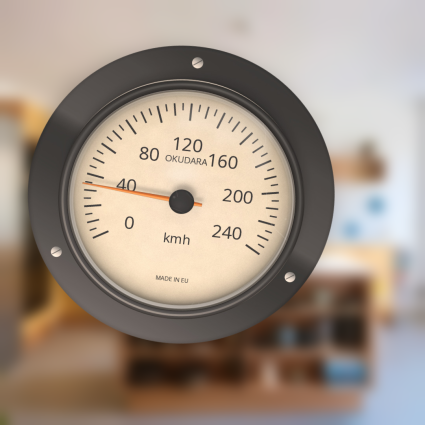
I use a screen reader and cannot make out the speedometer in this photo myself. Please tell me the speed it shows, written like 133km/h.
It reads 35km/h
